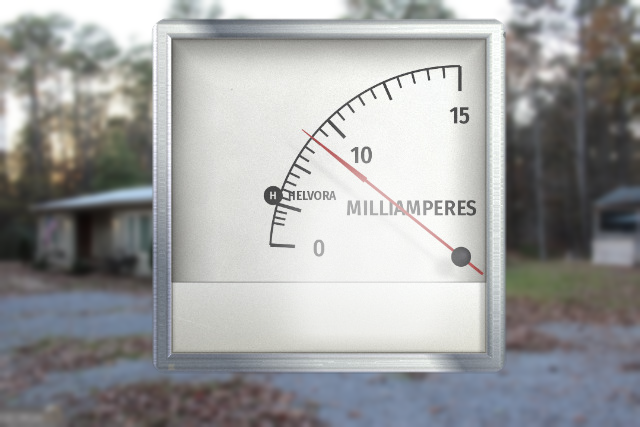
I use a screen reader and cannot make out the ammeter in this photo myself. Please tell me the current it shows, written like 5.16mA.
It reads 9mA
